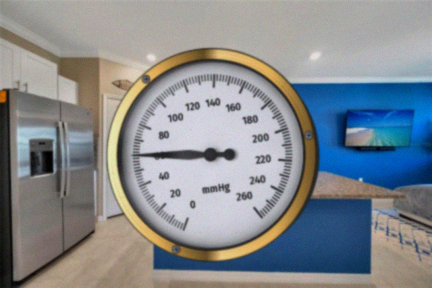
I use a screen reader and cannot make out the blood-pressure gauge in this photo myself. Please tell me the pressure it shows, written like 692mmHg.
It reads 60mmHg
